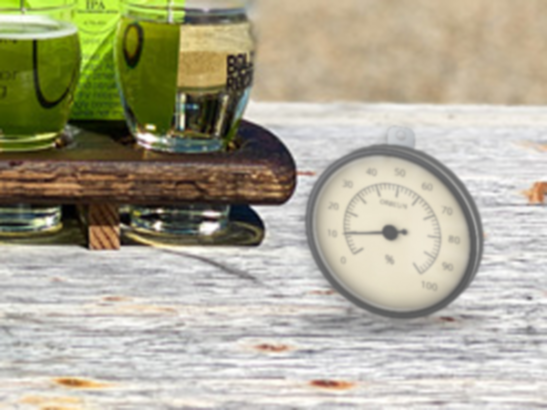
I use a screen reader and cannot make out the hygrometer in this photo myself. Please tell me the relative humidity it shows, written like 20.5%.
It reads 10%
